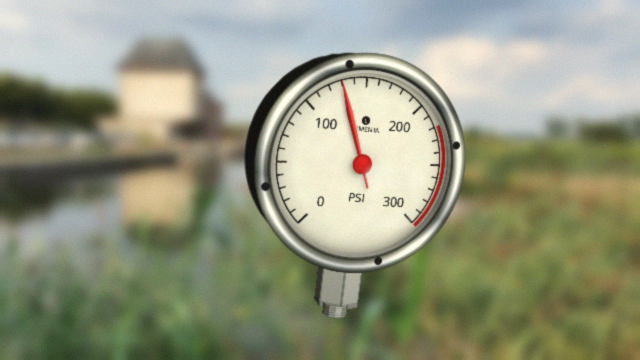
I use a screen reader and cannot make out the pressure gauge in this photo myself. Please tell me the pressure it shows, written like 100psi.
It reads 130psi
